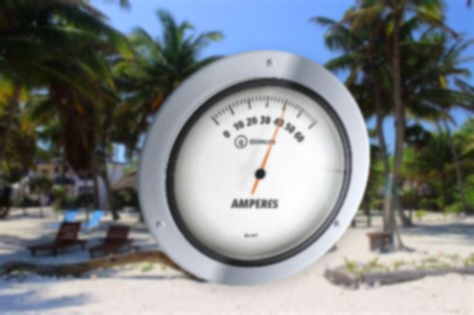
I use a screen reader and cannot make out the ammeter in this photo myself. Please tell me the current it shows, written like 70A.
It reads 40A
